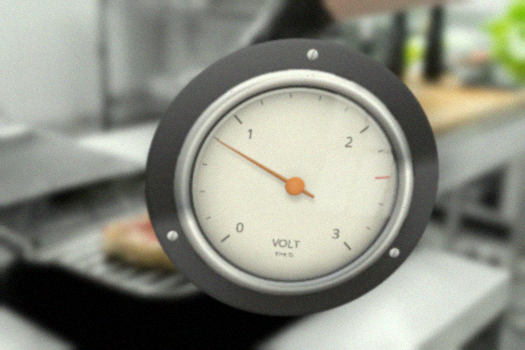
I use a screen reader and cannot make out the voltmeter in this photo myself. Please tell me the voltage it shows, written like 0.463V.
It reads 0.8V
